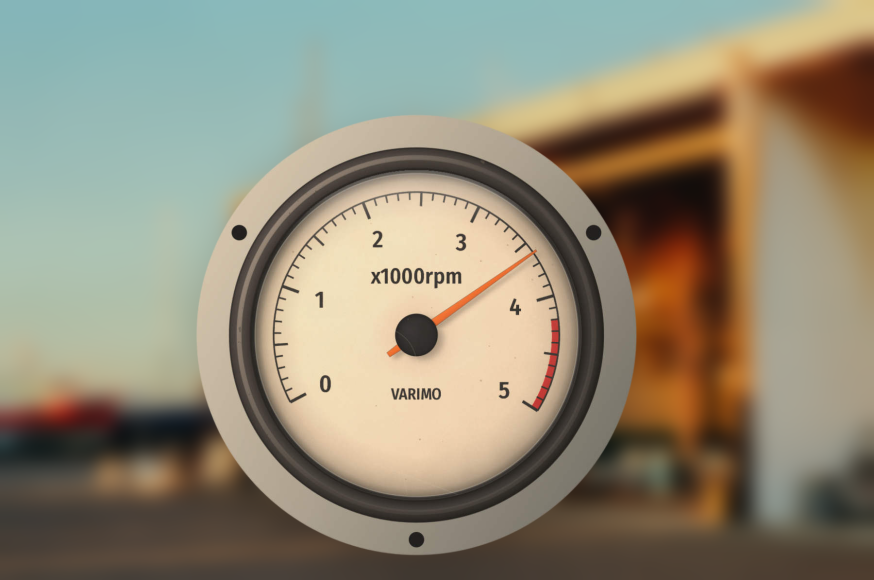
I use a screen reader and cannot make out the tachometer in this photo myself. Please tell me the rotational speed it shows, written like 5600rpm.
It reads 3600rpm
